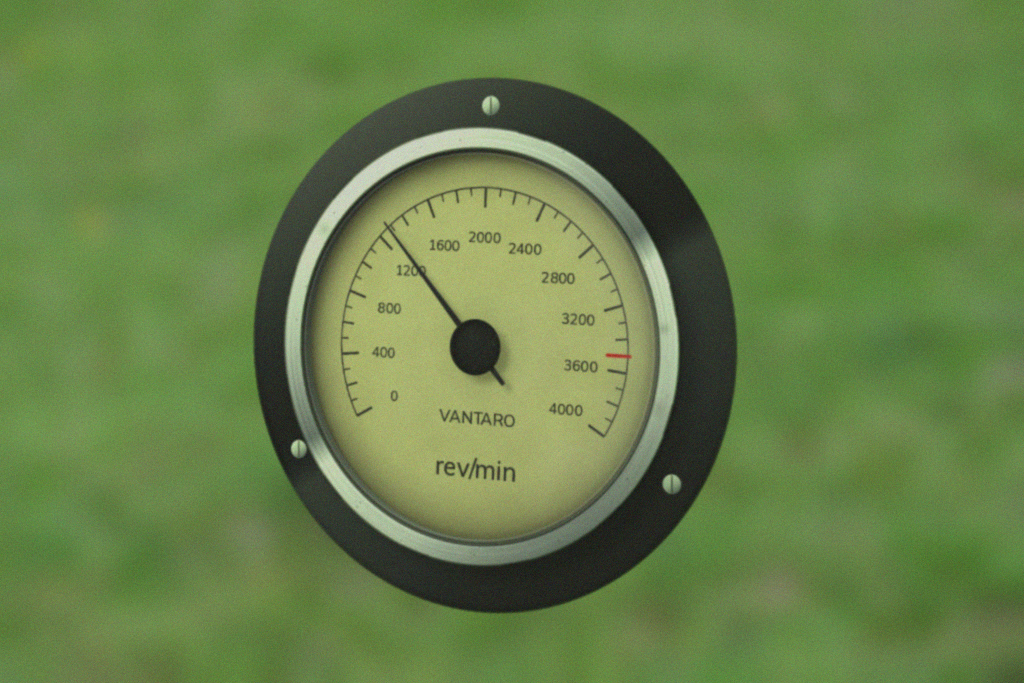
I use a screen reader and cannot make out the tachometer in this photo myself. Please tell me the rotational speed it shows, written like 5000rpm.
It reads 1300rpm
